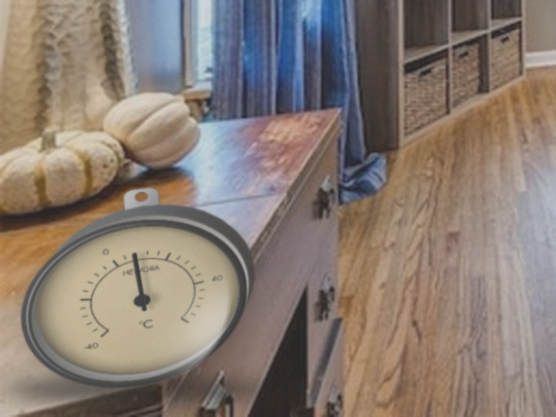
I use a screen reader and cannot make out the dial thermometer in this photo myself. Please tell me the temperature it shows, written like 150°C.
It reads 8°C
